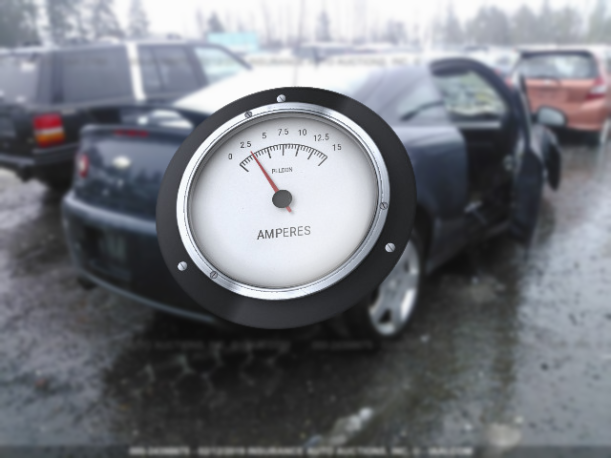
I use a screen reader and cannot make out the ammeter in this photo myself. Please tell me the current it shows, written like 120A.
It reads 2.5A
